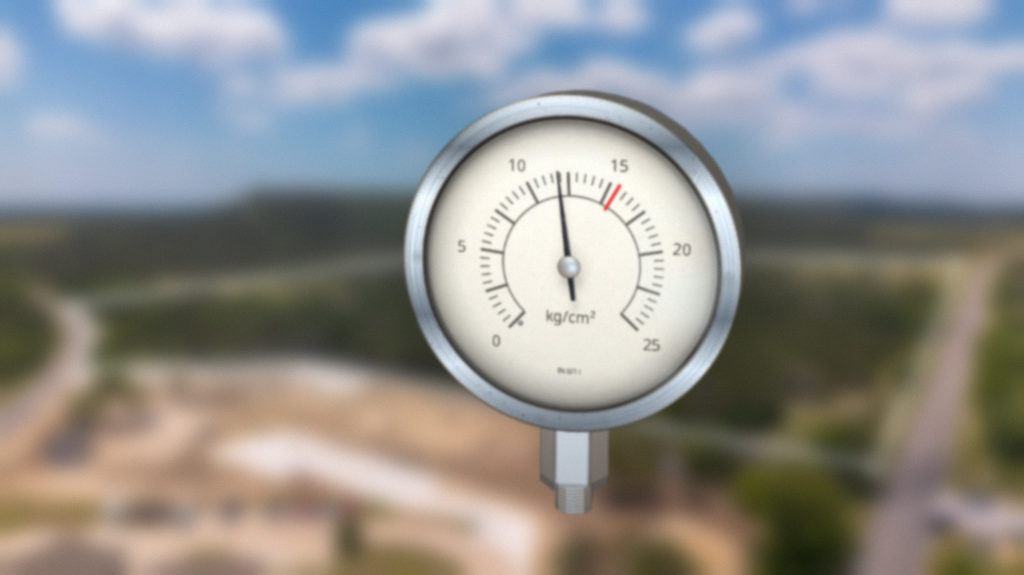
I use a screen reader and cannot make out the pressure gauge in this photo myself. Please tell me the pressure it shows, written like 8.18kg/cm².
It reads 12kg/cm²
